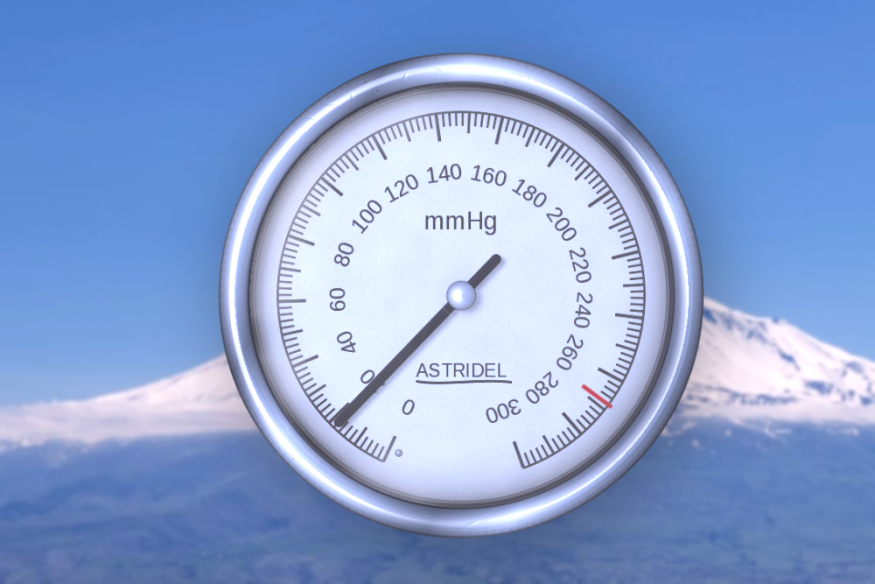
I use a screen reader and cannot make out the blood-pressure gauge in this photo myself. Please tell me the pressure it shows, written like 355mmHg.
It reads 18mmHg
